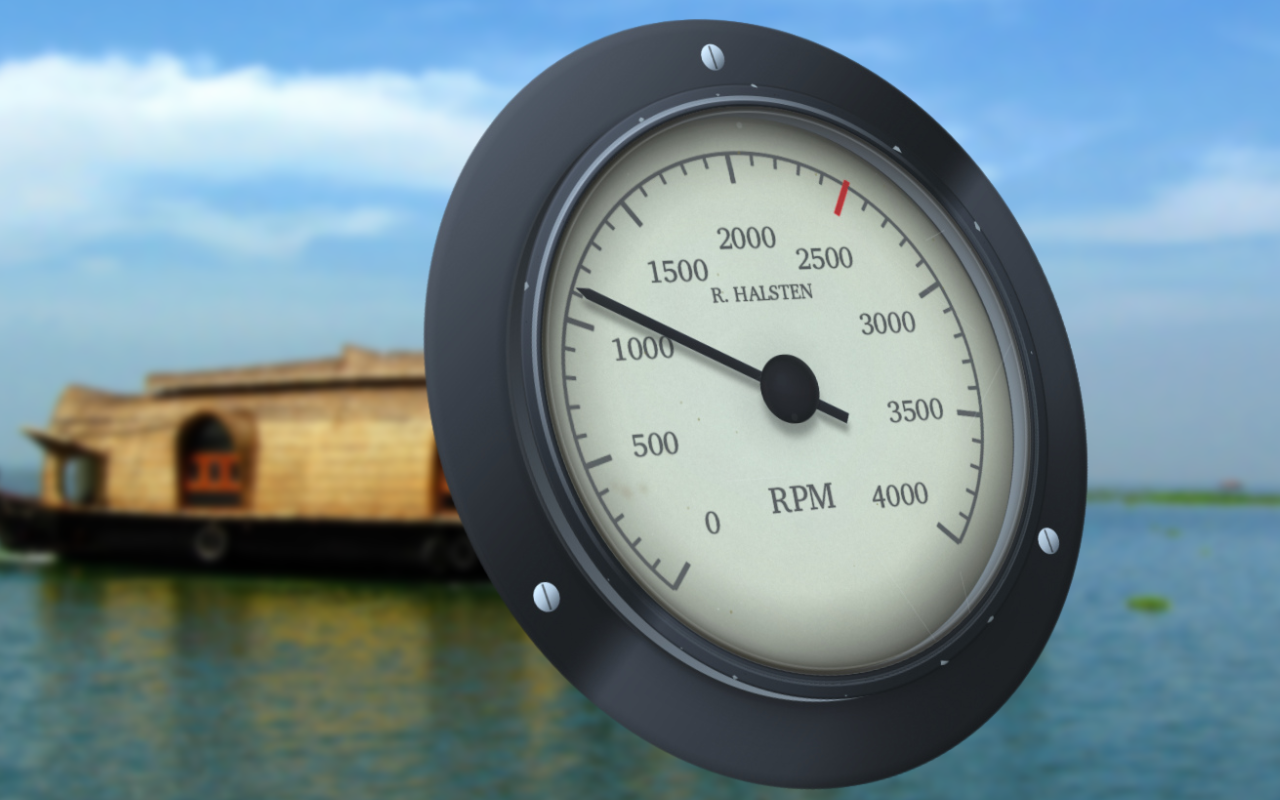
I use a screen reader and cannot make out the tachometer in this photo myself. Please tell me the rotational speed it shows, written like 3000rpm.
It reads 1100rpm
